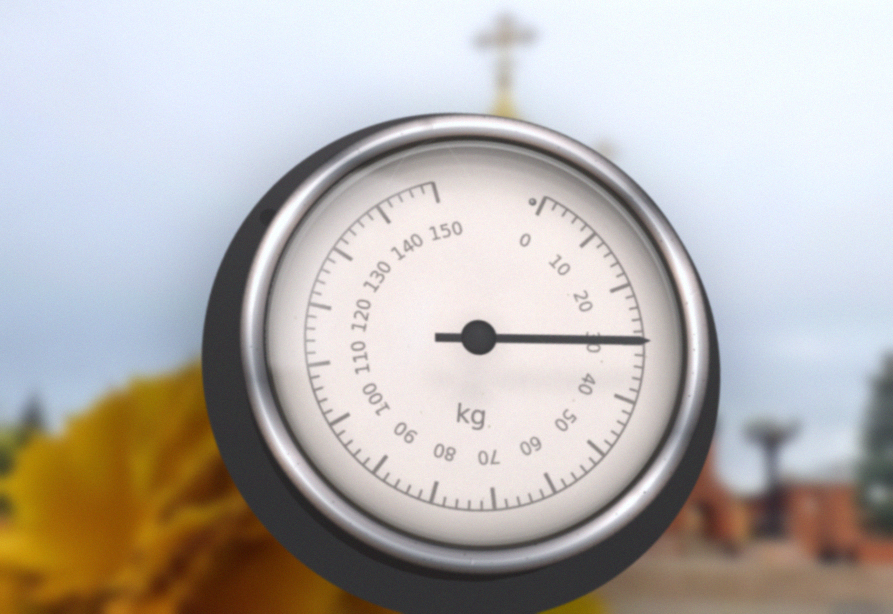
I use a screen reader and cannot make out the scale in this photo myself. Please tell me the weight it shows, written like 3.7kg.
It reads 30kg
